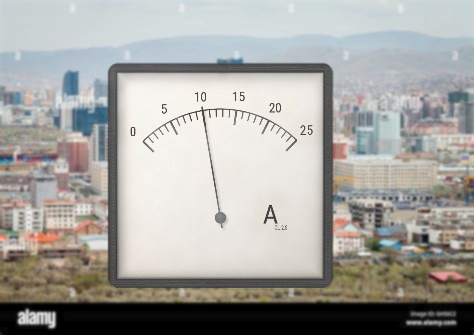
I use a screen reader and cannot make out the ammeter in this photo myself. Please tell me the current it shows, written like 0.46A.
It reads 10A
